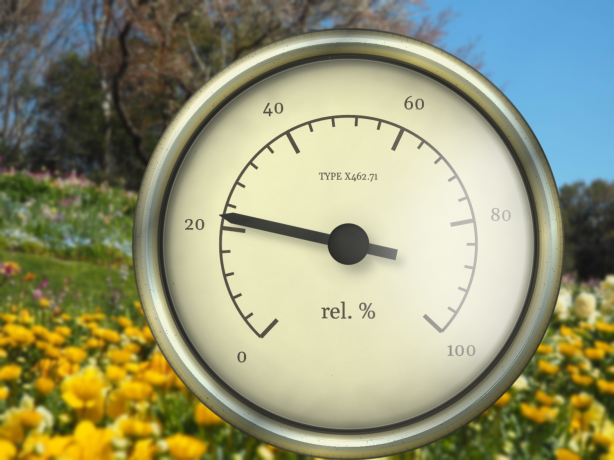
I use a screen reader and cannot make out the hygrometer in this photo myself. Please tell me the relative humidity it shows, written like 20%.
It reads 22%
